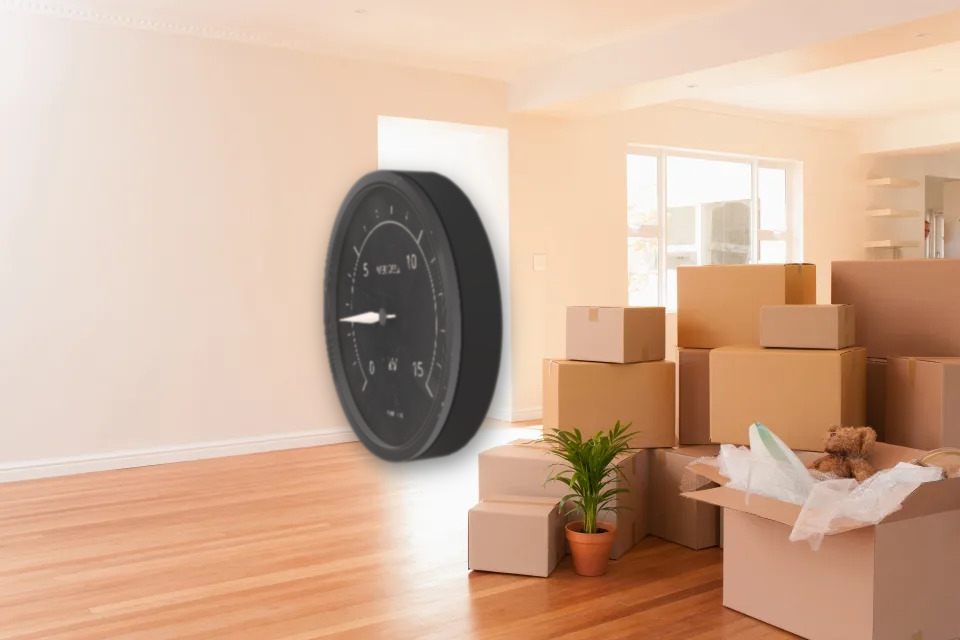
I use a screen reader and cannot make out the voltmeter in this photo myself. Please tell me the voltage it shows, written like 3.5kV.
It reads 2.5kV
